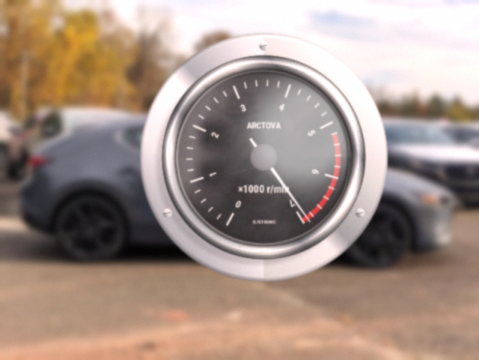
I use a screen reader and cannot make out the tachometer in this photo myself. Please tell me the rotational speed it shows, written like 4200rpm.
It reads 6900rpm
